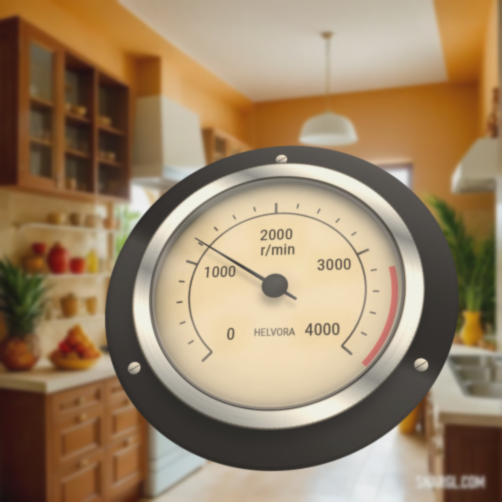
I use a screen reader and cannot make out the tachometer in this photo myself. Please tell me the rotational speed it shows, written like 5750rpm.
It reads 1200rpm
